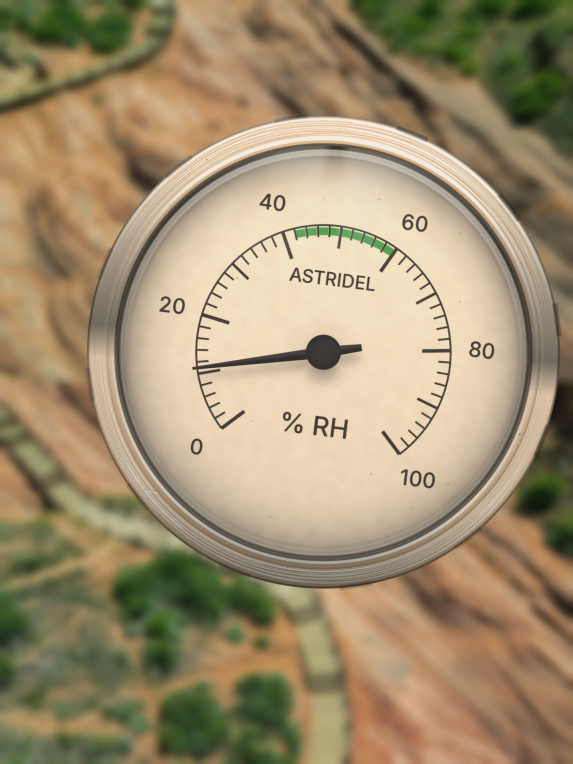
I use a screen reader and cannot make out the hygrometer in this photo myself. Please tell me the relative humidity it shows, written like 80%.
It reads 11%
